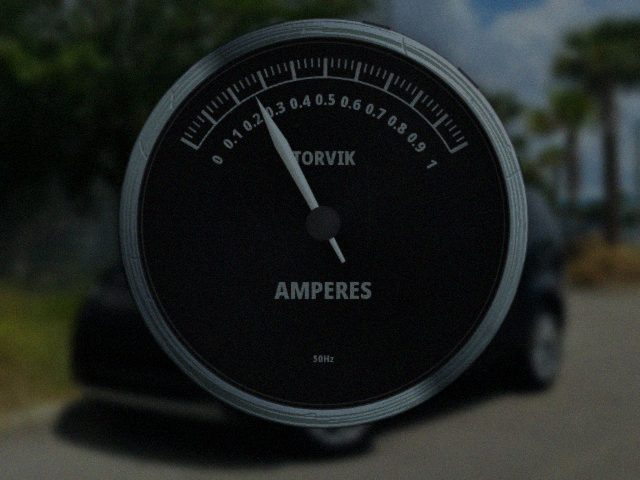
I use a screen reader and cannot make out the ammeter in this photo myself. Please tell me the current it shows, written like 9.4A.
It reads 0.26A
